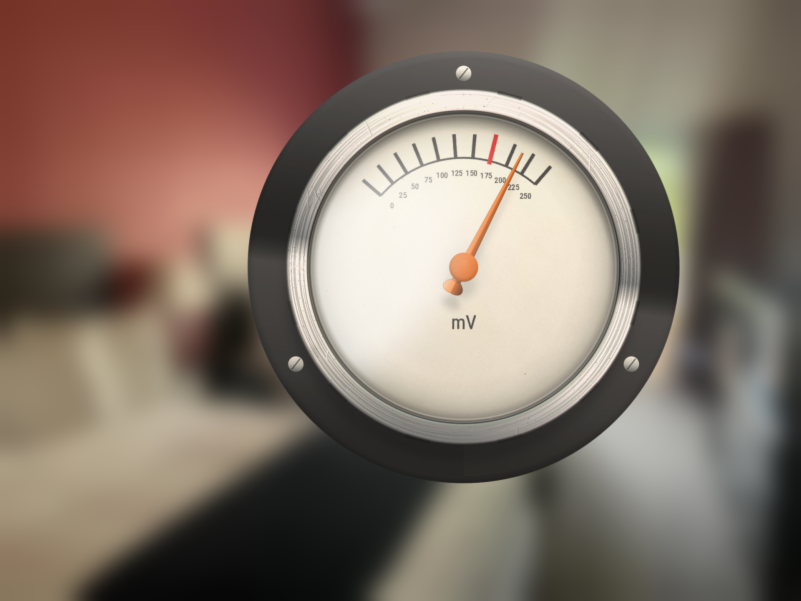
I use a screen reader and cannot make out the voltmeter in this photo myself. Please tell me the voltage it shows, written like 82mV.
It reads 212.5mV
